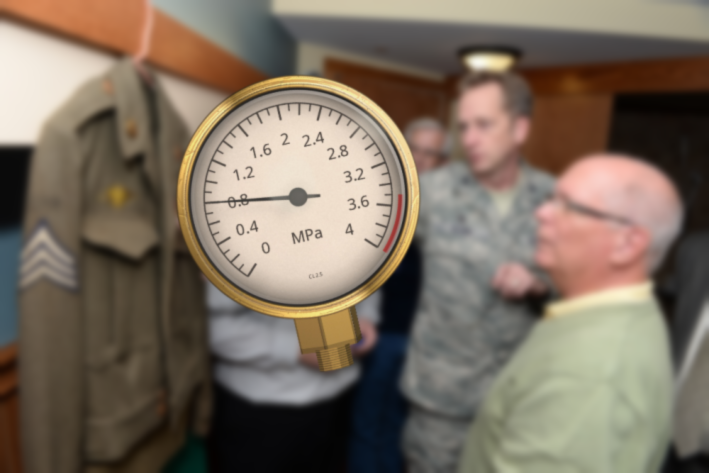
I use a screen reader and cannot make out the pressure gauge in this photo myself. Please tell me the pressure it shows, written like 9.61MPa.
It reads 0.8MPa
